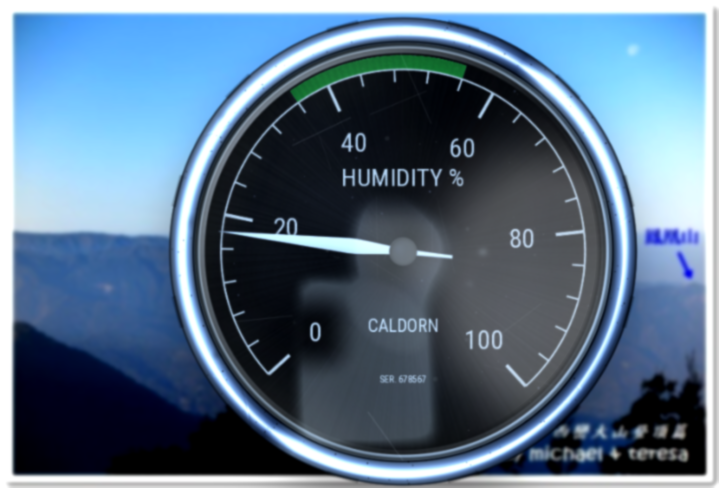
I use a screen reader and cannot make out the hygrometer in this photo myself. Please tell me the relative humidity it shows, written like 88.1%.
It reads 18%
